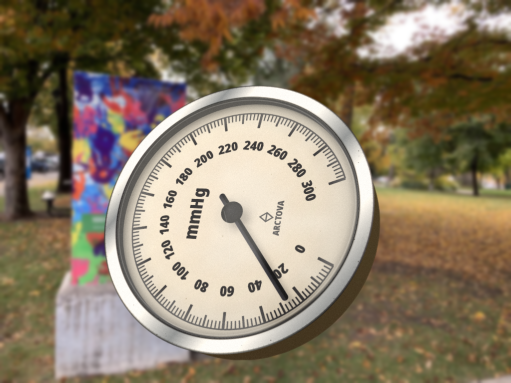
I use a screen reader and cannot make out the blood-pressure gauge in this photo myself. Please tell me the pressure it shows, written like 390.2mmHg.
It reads 26mmHg
